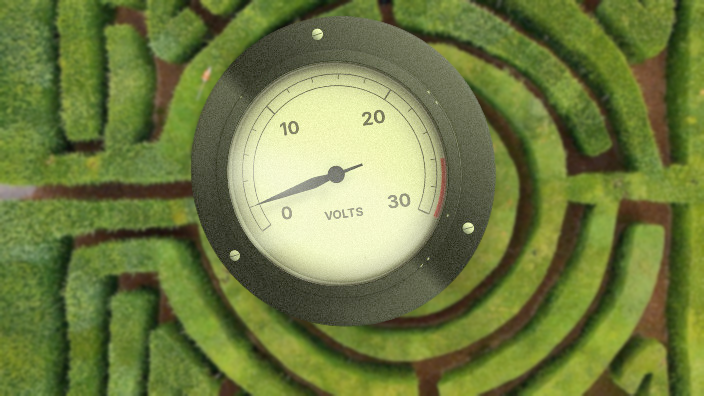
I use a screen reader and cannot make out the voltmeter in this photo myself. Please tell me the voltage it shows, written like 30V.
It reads 2V
